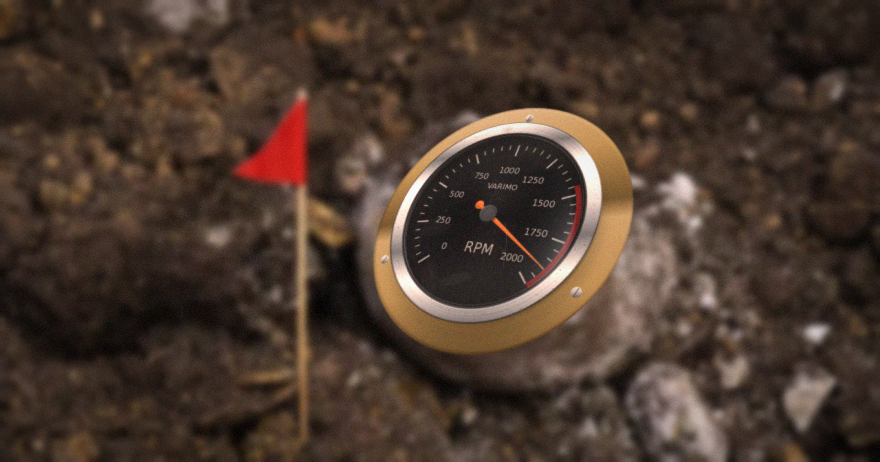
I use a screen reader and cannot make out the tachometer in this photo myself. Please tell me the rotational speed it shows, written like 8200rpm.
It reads 1900rpm
